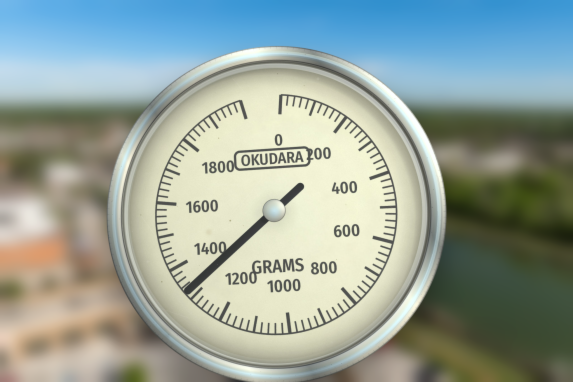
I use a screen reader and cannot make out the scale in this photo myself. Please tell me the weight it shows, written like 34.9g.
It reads 1320g
